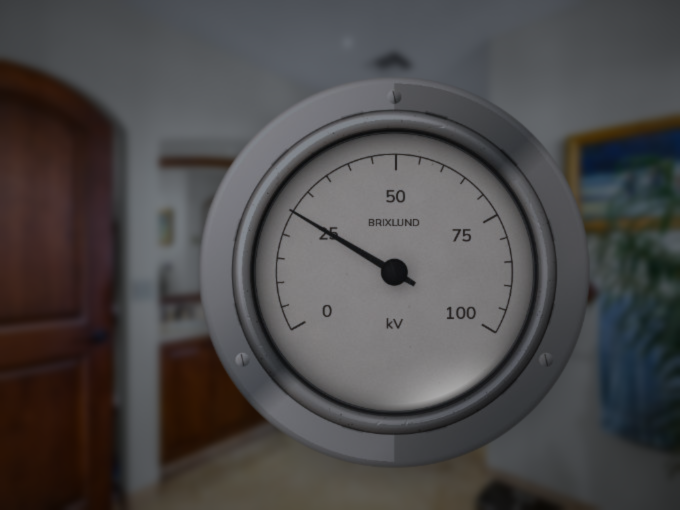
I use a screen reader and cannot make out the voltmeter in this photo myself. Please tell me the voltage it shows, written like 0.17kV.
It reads 25kV
